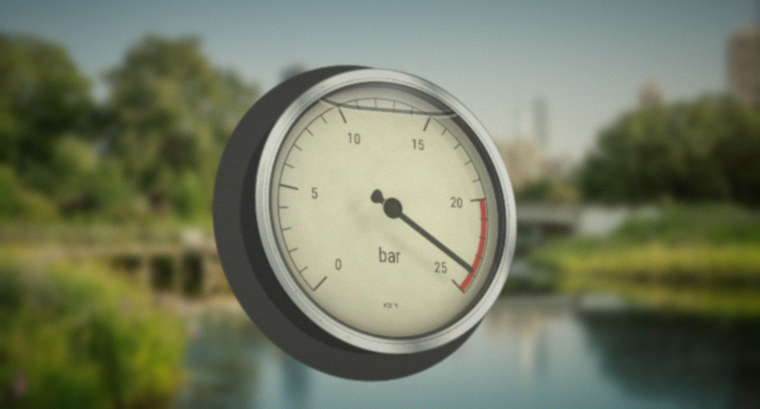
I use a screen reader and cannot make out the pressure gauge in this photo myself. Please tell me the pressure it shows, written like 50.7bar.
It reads 24bar
